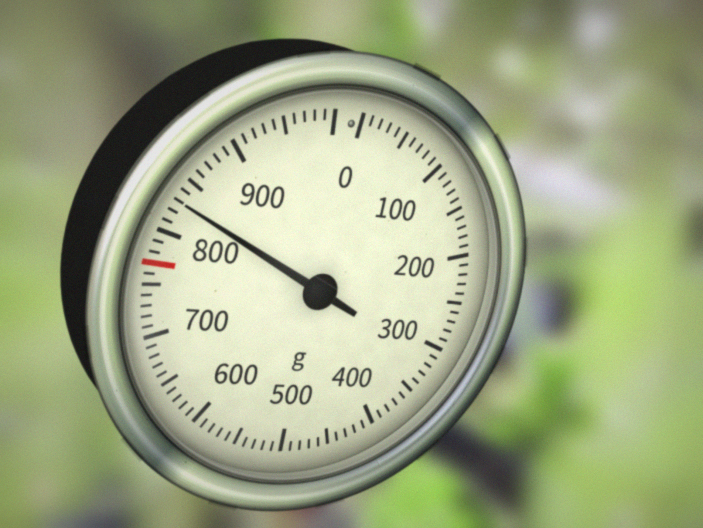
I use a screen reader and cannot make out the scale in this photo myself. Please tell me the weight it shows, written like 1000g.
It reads 830g
